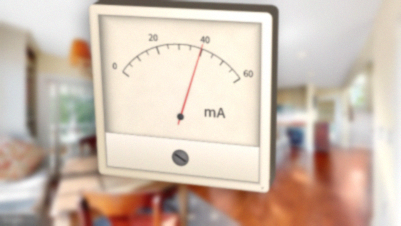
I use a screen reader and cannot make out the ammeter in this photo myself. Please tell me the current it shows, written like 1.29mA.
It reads 40mA
